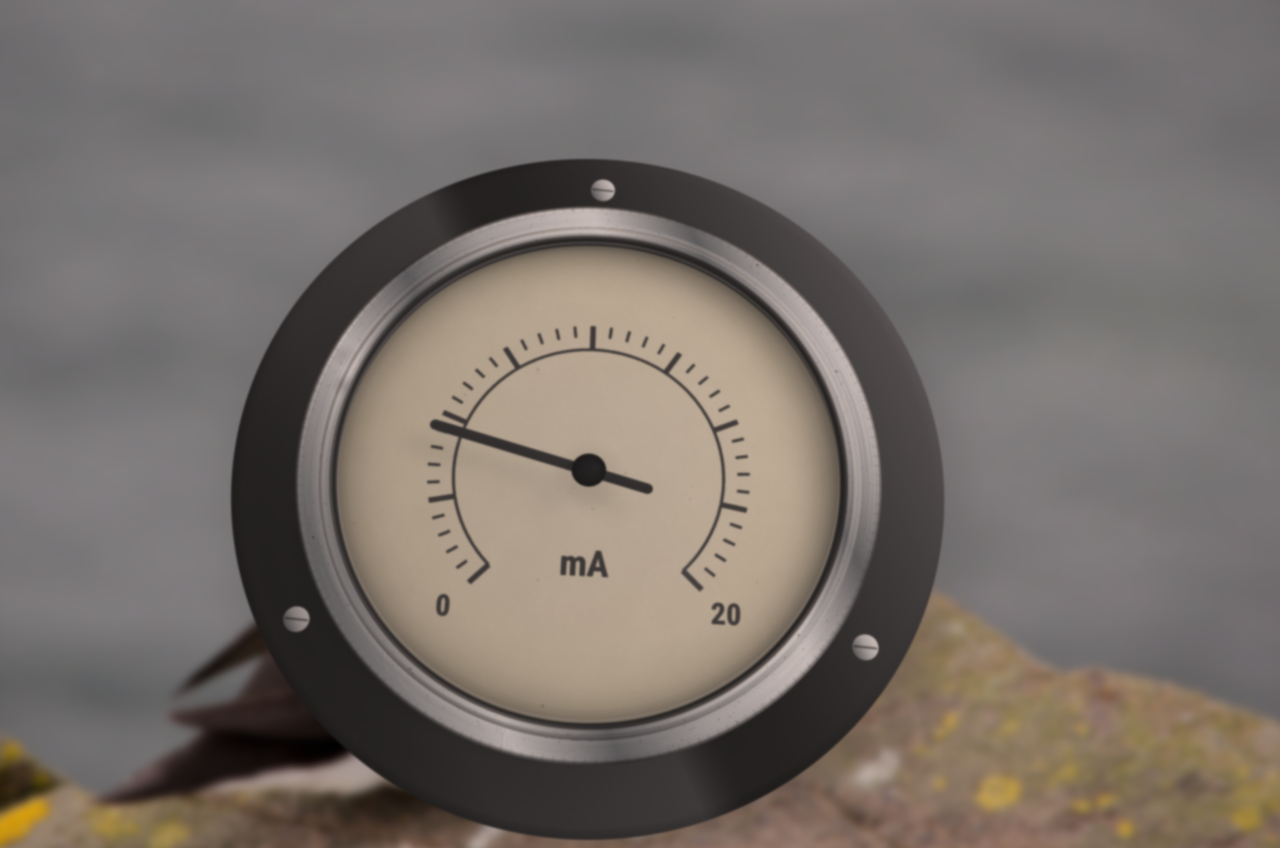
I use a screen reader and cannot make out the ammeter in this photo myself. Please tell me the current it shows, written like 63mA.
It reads 4.5mA
